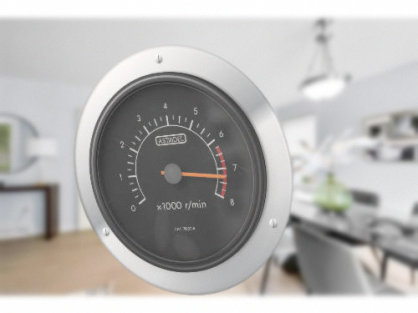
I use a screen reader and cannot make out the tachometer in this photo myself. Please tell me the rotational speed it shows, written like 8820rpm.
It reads 7250rpm
